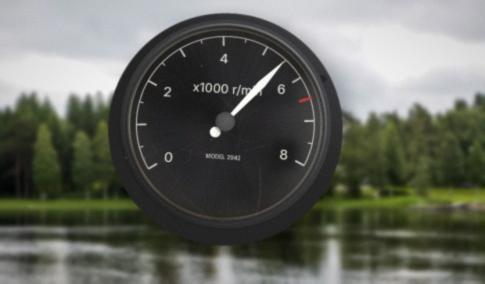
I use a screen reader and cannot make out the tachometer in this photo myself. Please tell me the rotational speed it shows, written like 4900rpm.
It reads 5500rpm
